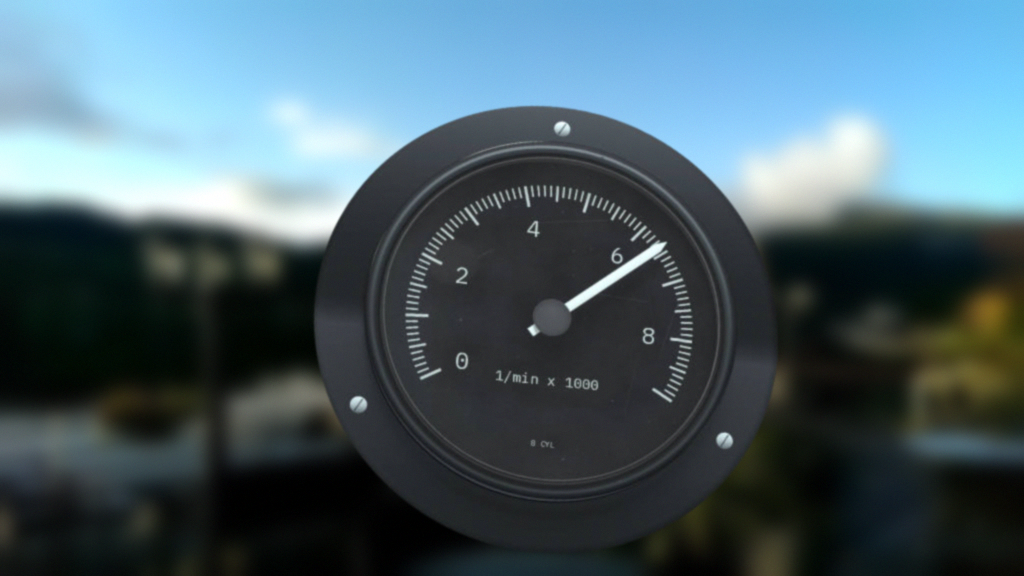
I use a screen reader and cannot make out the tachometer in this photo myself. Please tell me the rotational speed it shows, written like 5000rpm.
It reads 6400rpm
